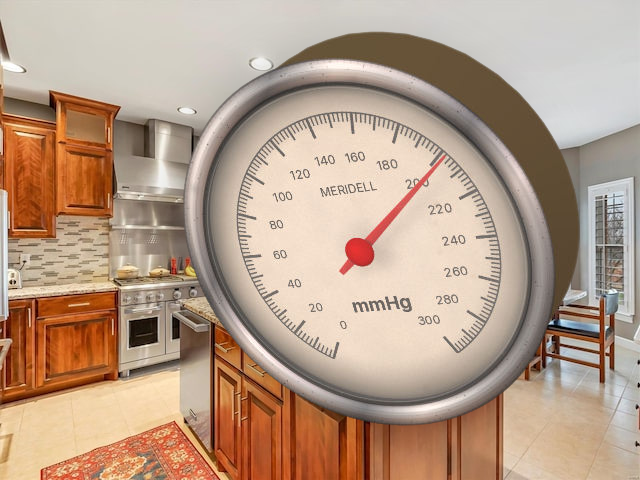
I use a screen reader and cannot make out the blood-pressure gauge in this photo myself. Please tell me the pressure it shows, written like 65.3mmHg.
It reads 202mmHg
